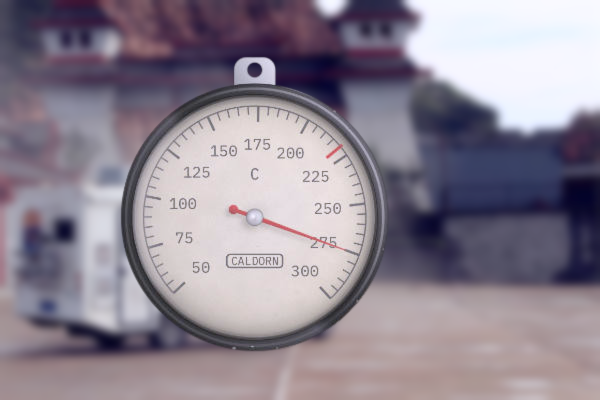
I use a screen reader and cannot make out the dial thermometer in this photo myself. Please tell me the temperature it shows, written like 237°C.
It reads 275°C
